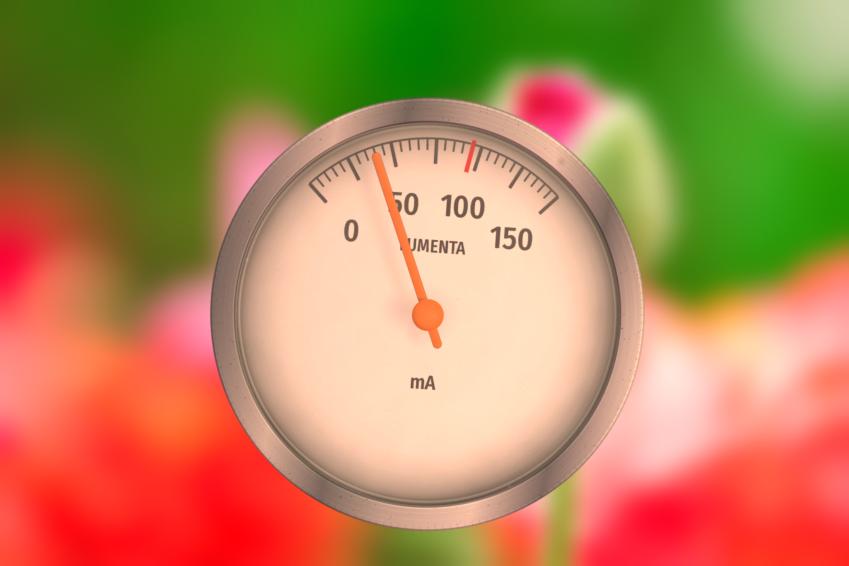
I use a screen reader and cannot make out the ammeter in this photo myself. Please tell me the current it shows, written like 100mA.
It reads 40mA
